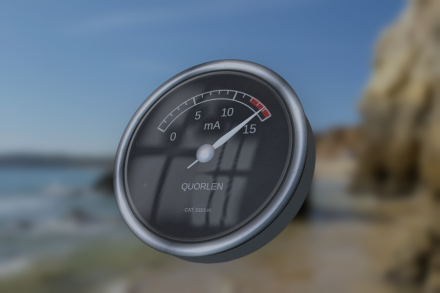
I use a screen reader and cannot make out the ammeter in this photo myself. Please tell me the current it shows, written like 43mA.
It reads 14mA
